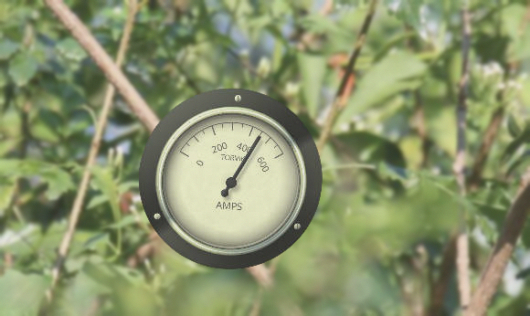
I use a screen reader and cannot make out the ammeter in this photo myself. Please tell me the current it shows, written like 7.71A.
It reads 450A
